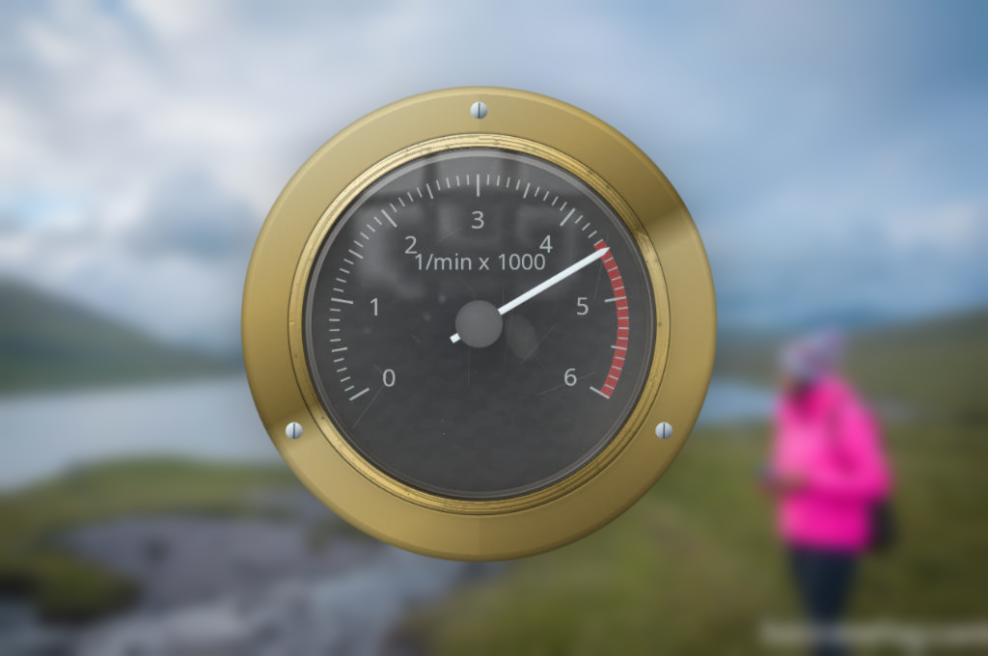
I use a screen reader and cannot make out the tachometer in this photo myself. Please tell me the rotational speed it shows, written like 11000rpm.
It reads 4500rpm
